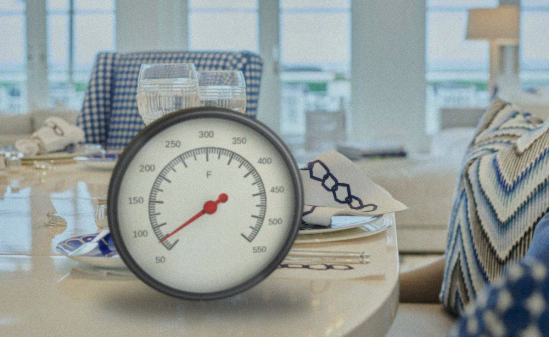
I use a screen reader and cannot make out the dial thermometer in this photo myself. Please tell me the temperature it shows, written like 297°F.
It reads 75°F
